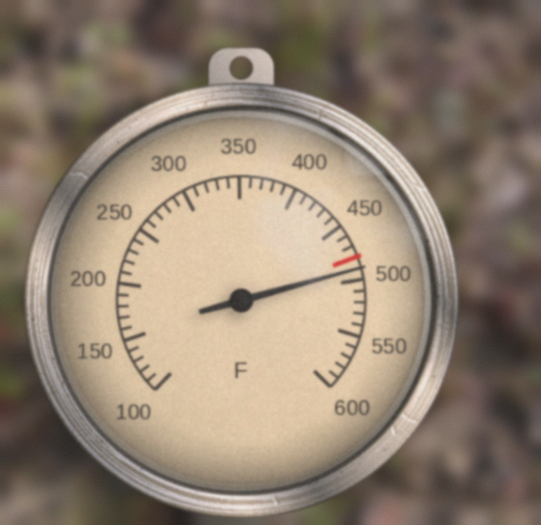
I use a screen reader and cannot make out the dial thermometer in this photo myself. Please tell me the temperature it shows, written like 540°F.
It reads 490°F
